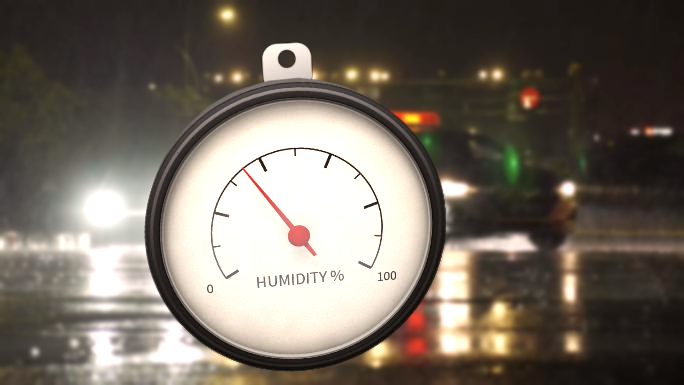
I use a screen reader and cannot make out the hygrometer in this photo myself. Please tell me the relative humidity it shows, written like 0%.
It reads 35%
